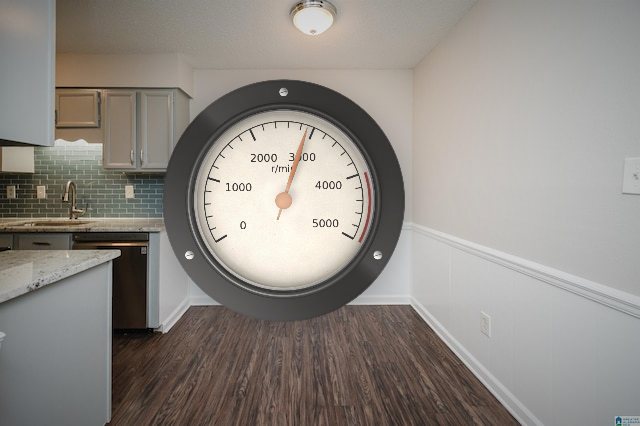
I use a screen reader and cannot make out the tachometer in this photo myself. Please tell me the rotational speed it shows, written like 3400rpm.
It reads 2900rpm
